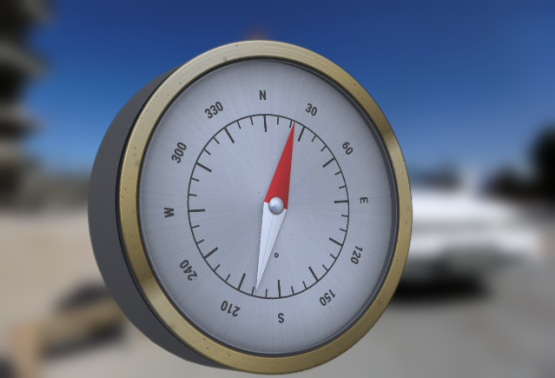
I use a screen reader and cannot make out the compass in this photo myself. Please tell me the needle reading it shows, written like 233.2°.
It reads 20°
